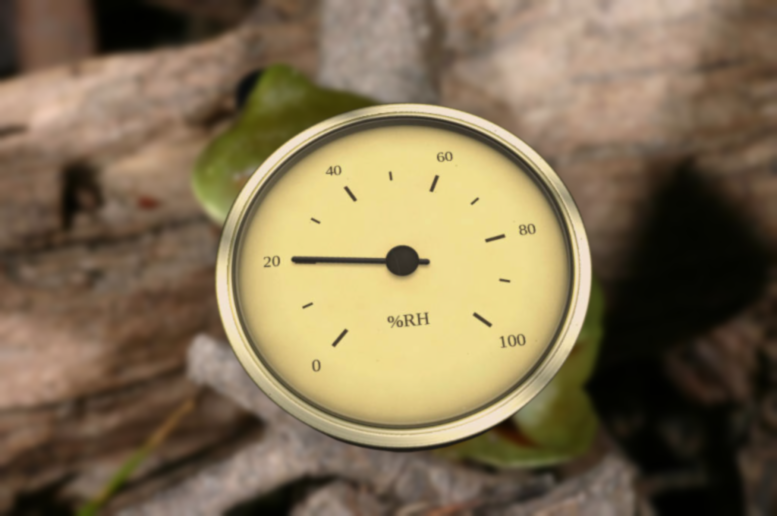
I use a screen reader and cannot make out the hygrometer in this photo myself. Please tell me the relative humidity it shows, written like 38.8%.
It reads 20%
